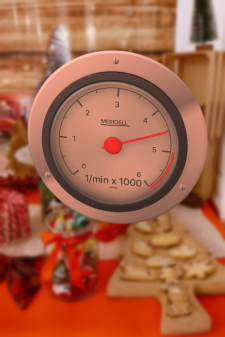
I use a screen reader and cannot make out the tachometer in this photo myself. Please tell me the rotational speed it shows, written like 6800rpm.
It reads 4500rpm
